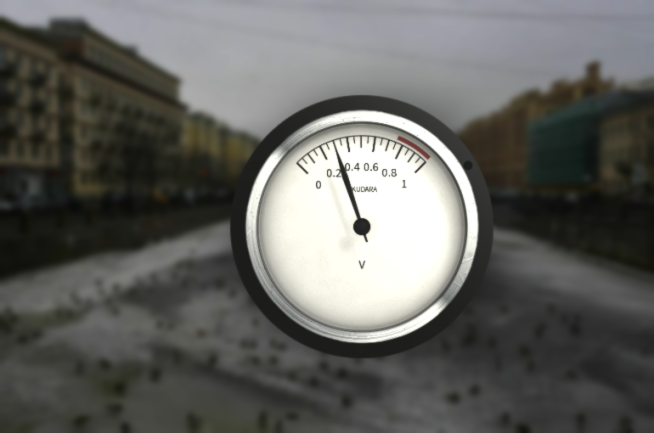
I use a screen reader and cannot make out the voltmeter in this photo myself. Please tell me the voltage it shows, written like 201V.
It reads 0.3V
